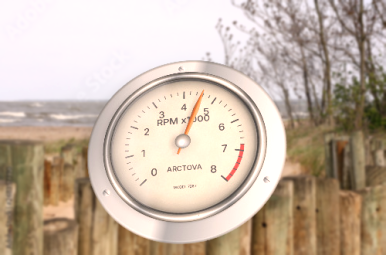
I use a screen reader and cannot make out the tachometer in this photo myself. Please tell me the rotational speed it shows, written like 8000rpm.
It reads 4600rpm
